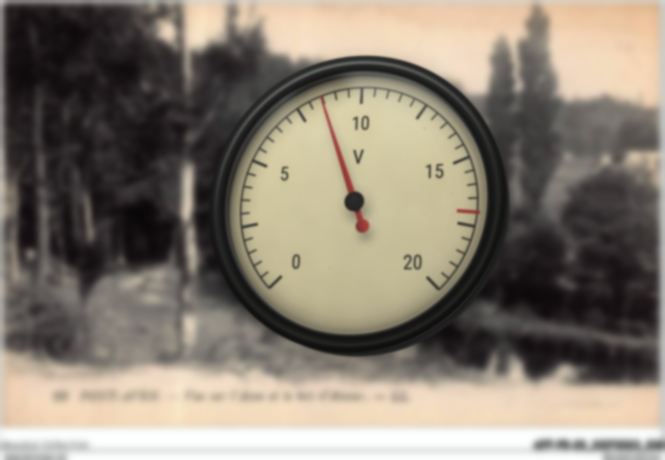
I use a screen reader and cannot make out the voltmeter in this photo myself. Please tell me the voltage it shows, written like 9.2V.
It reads 8.5V
